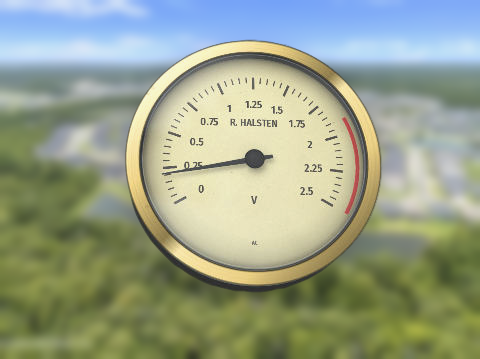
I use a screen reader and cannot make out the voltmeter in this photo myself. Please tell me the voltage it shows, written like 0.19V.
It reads 0.2V
